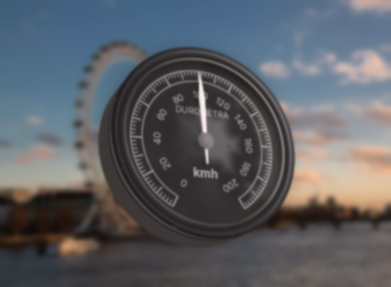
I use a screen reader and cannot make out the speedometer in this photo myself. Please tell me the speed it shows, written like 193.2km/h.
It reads 100km/h
